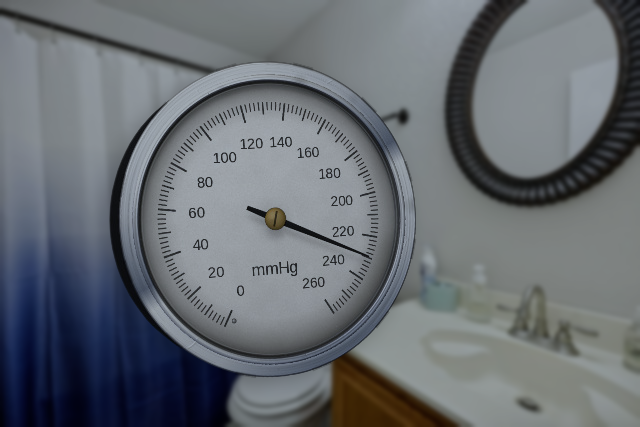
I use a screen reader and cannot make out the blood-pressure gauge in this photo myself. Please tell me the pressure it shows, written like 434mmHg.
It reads 230mmHg
